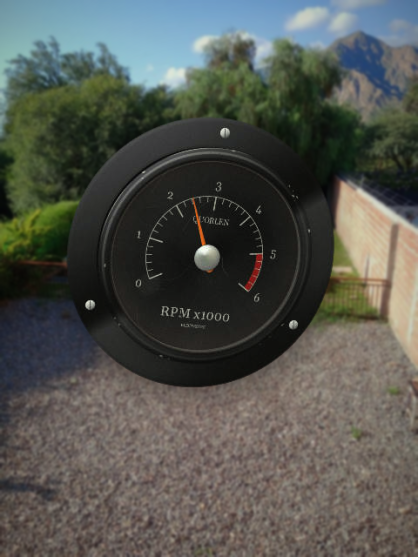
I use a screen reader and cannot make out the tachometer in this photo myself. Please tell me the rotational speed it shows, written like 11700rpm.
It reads 2400rpm
